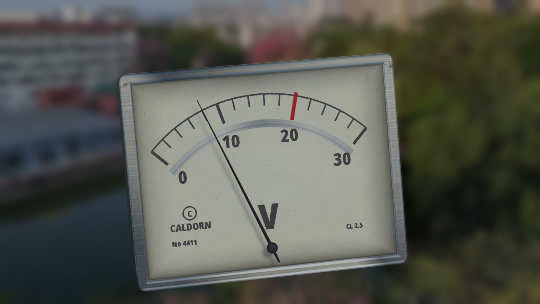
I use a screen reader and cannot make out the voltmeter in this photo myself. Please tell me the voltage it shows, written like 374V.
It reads 8V
